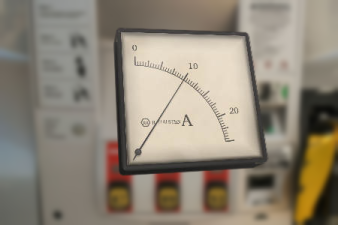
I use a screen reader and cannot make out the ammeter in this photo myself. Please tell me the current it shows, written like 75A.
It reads 10A
